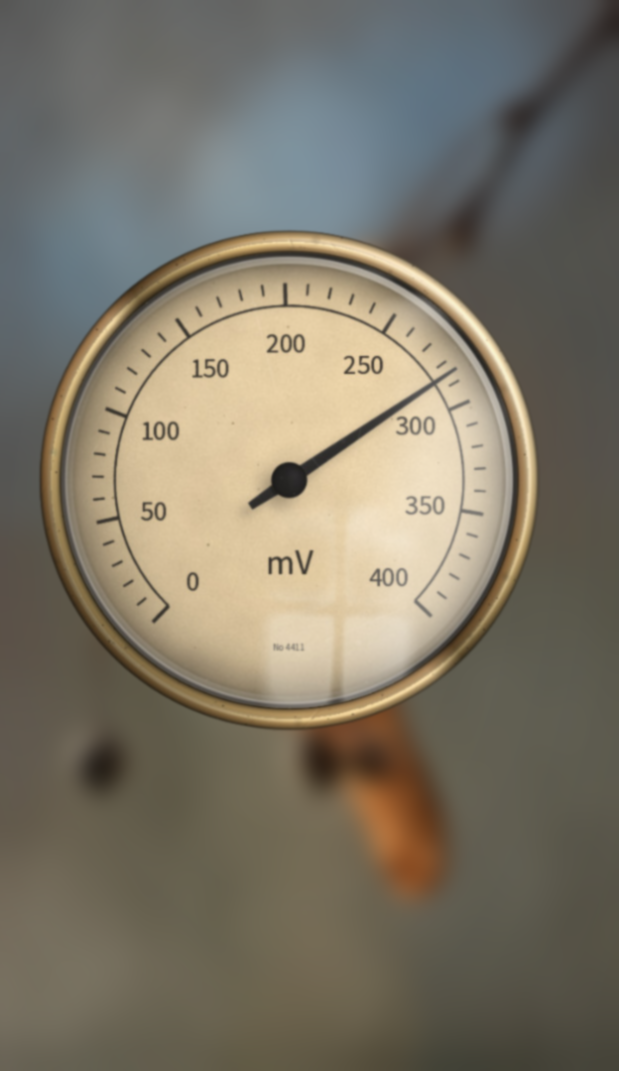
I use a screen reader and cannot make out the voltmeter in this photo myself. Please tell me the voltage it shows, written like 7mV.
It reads 285mV
